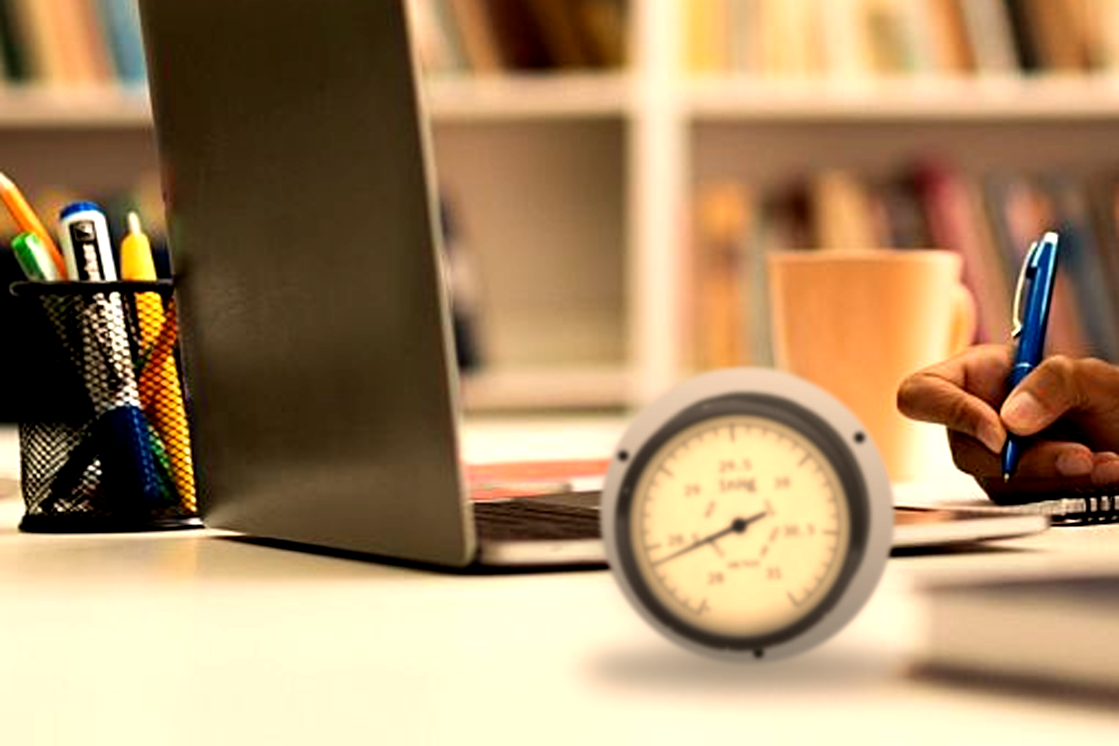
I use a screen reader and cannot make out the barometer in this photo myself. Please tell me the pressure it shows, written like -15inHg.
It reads 28.4inHg
